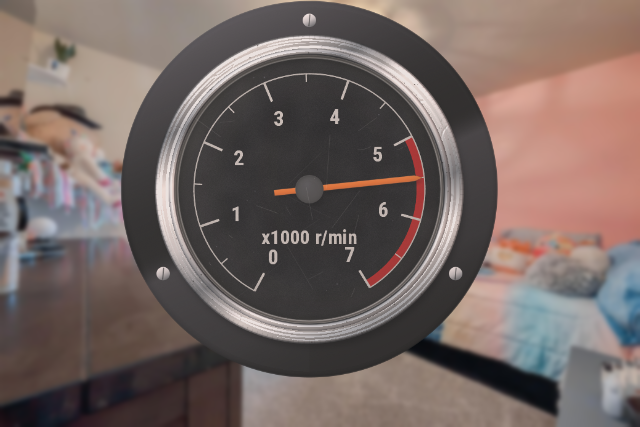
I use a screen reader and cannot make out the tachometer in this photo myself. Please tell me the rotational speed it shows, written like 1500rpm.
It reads 5500rpm
